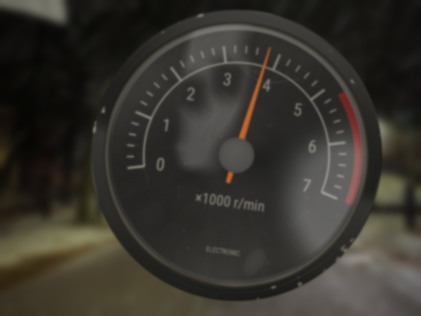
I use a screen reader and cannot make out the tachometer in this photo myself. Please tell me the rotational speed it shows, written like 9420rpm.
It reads 3800rpm
